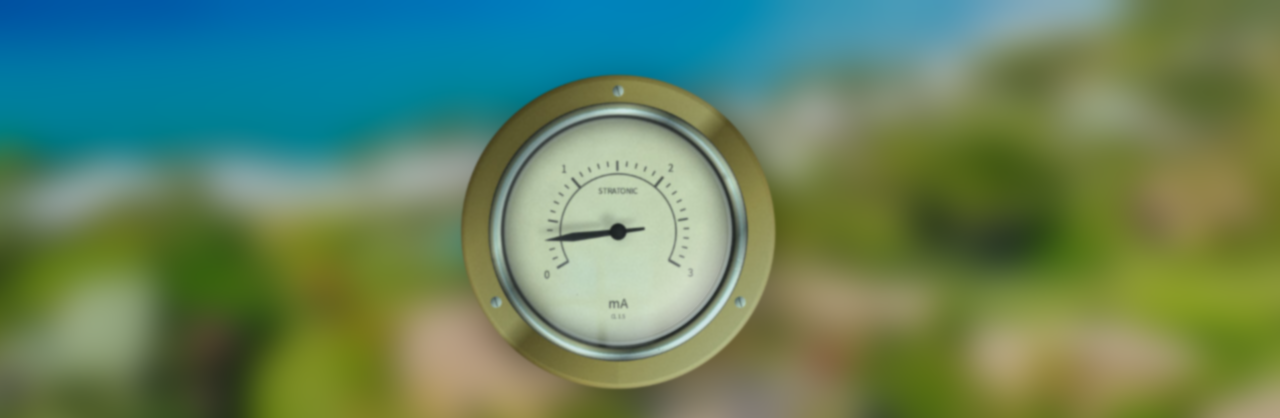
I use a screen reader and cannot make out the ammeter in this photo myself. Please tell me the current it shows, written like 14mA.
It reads 0.3mA
